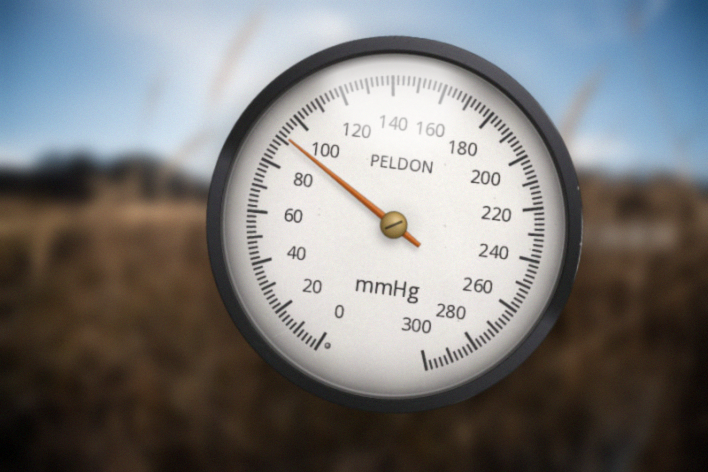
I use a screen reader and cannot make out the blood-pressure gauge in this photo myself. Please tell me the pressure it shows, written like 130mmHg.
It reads 92mmHg
